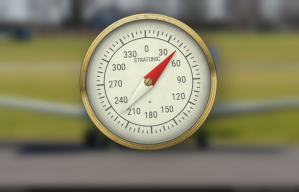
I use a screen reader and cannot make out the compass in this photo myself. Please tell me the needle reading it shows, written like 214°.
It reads 45°
